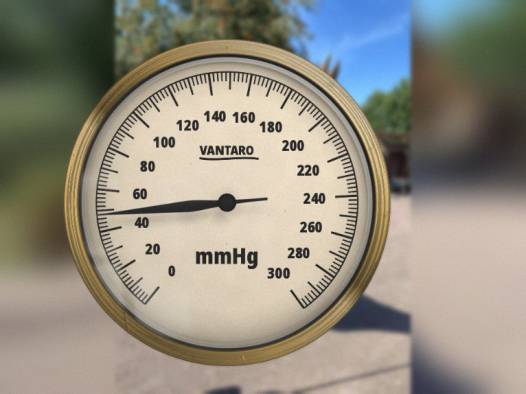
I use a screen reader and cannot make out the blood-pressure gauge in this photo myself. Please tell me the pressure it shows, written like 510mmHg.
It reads 48mmHg
